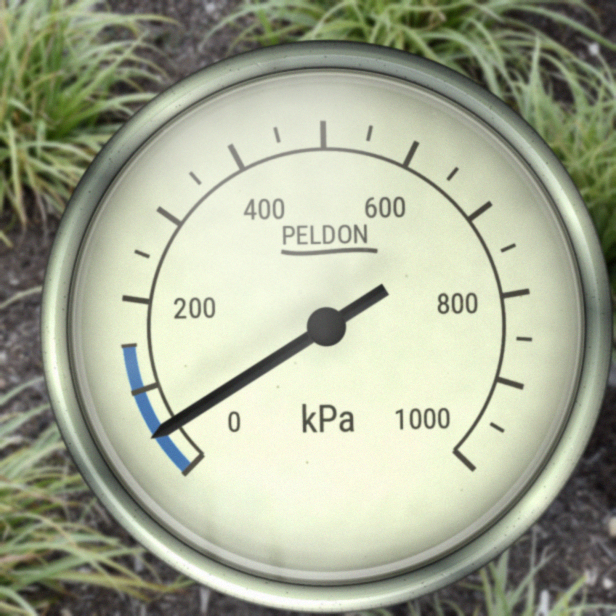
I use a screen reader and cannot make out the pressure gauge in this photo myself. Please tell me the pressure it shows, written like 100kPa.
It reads 50kPa
